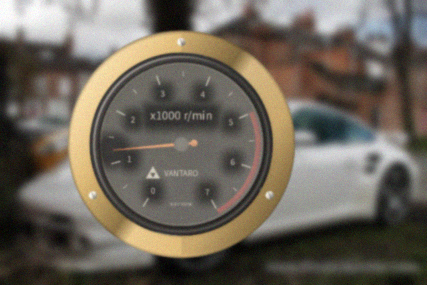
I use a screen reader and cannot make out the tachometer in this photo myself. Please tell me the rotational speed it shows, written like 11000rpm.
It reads 1250rpm
